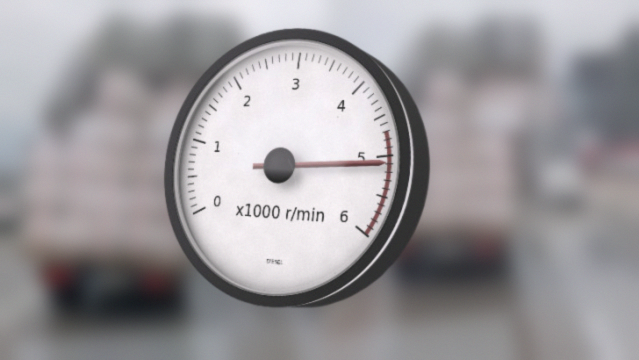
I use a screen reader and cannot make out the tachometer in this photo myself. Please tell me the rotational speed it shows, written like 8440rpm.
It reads 5100rpm
